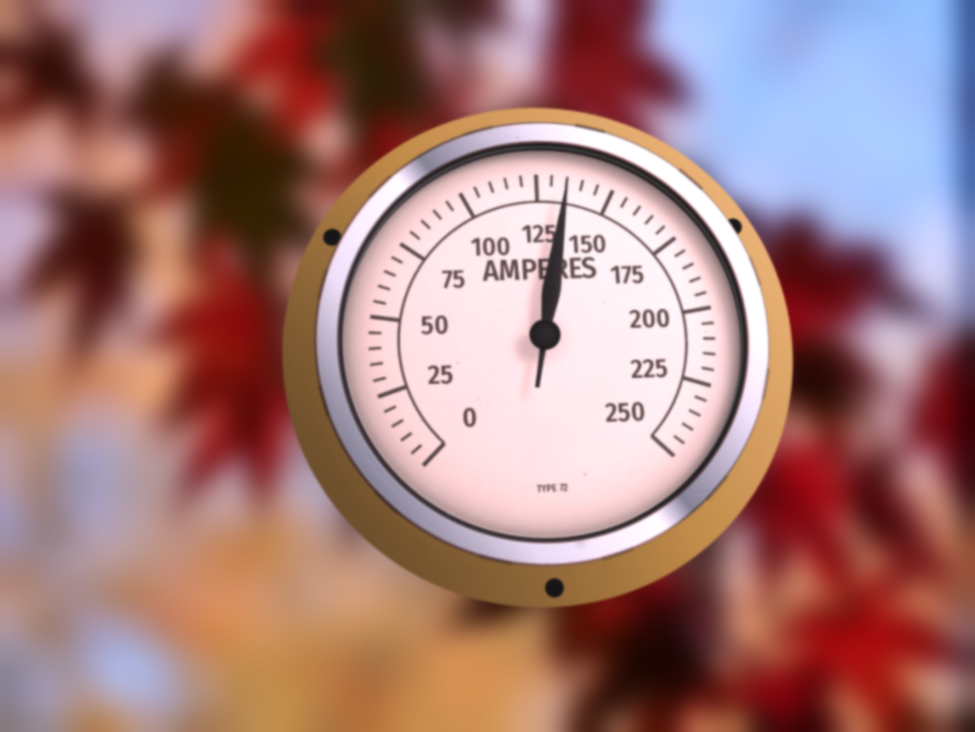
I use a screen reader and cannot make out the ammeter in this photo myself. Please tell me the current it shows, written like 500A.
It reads 135A
